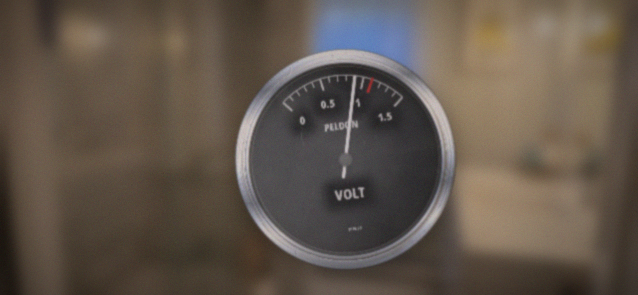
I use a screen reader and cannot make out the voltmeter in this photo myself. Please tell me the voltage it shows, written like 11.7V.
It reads 0.9V
